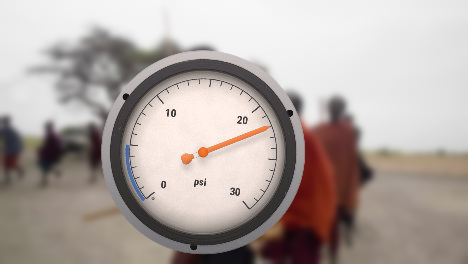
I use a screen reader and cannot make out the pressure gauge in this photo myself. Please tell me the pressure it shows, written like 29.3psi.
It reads 22psi
